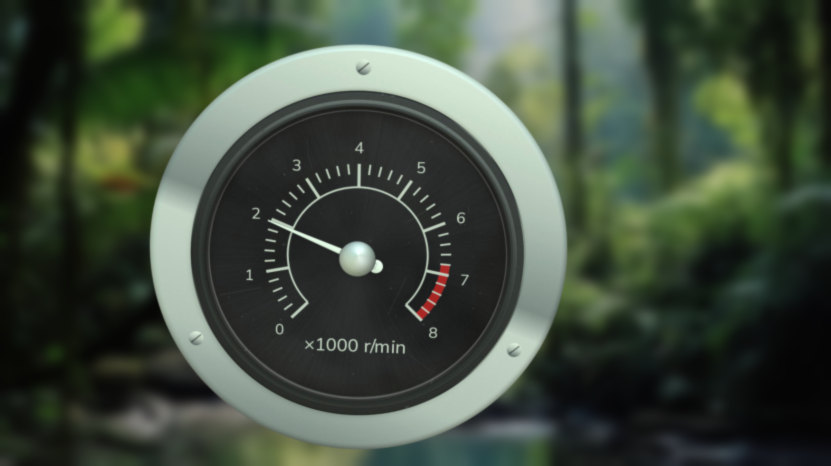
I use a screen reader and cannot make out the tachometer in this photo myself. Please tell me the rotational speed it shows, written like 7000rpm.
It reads 2000rpm
